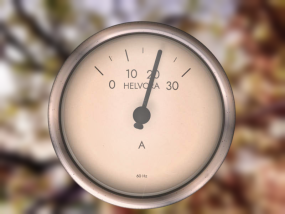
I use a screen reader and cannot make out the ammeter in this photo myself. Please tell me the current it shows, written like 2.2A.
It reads 20A
